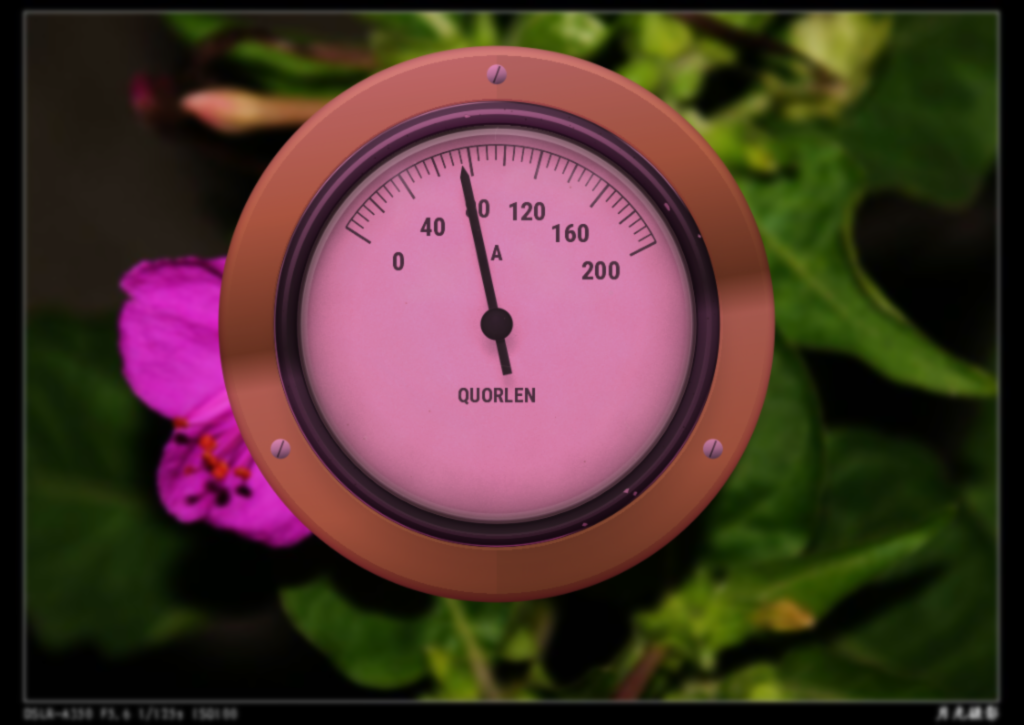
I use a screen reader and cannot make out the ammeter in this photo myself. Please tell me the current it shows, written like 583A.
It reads 75A
